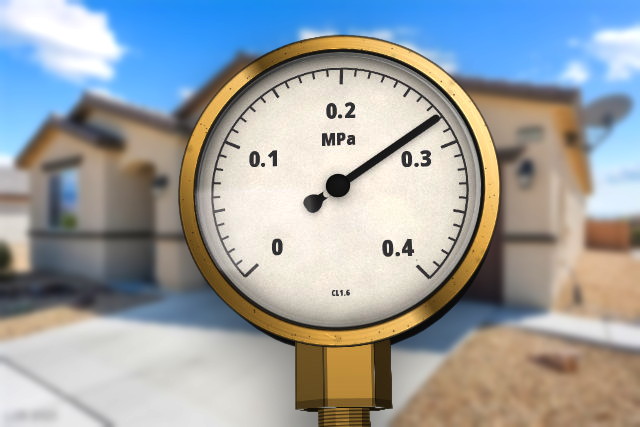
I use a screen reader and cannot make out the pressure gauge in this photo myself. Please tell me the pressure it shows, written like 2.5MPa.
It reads 0.28MPa
